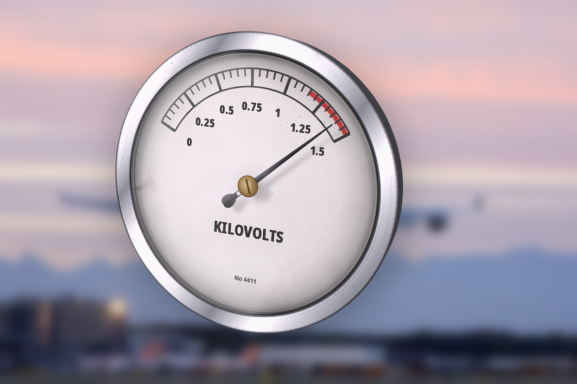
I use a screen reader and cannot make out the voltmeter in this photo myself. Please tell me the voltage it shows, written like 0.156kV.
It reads 1.4kV
